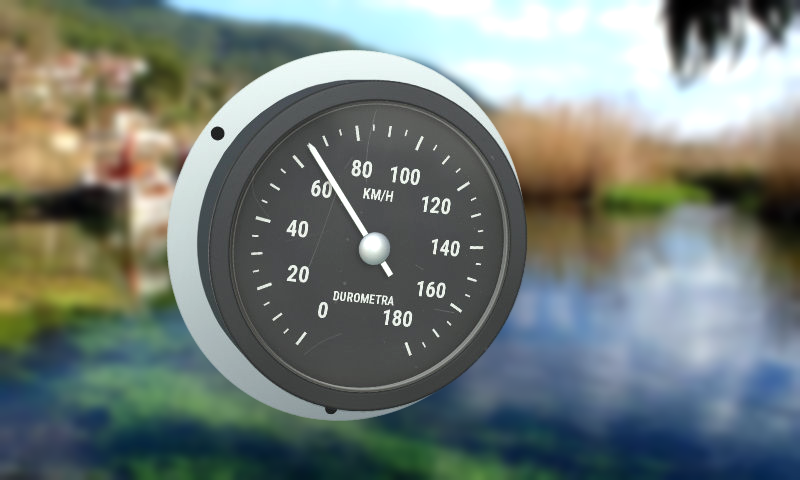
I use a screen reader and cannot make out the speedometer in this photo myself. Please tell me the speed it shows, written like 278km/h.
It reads 65km/h
